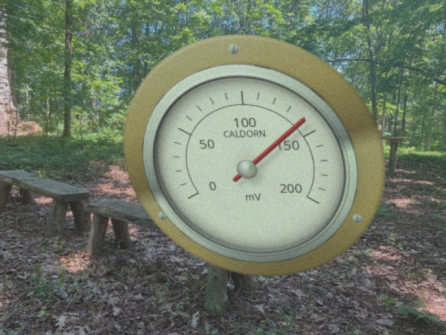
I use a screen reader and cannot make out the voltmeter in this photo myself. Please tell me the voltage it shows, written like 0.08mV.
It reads 140mV
